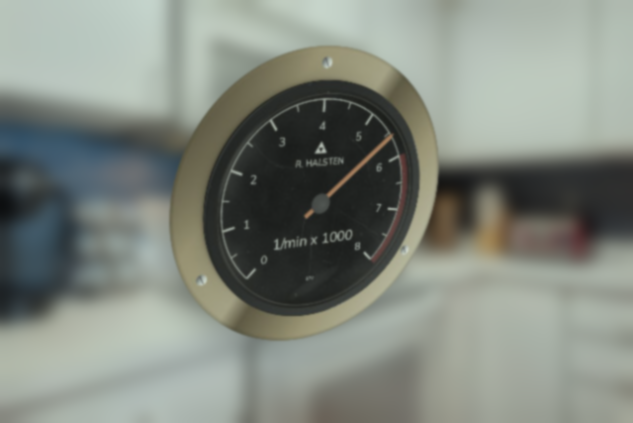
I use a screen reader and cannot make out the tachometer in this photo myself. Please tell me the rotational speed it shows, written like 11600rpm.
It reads 5500rpm
